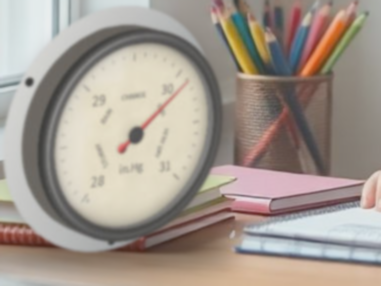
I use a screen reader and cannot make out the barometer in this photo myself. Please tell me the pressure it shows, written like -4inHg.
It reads 30.1inHg
